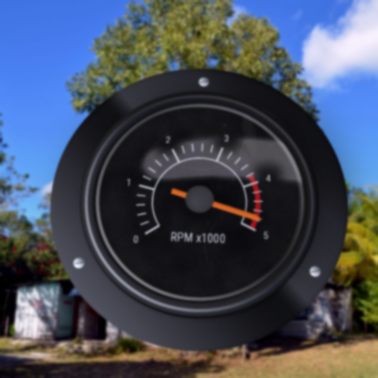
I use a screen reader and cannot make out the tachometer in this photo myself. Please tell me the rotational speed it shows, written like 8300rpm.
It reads 4800rpm
